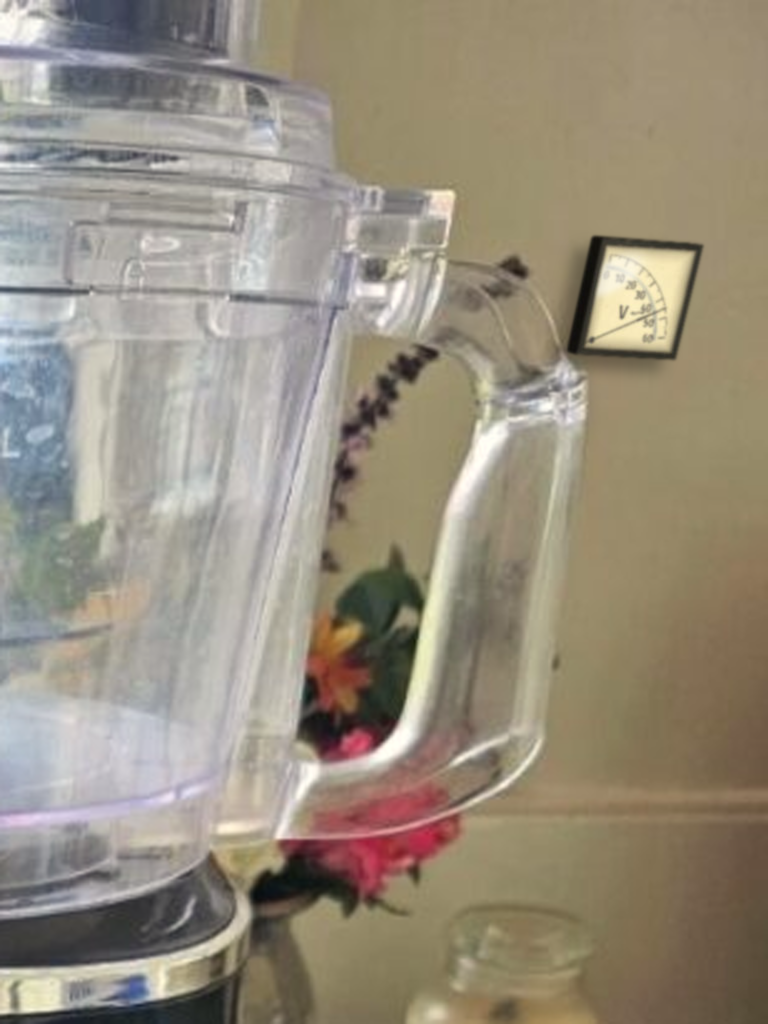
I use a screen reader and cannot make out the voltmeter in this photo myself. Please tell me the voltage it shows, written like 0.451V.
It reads 45V
